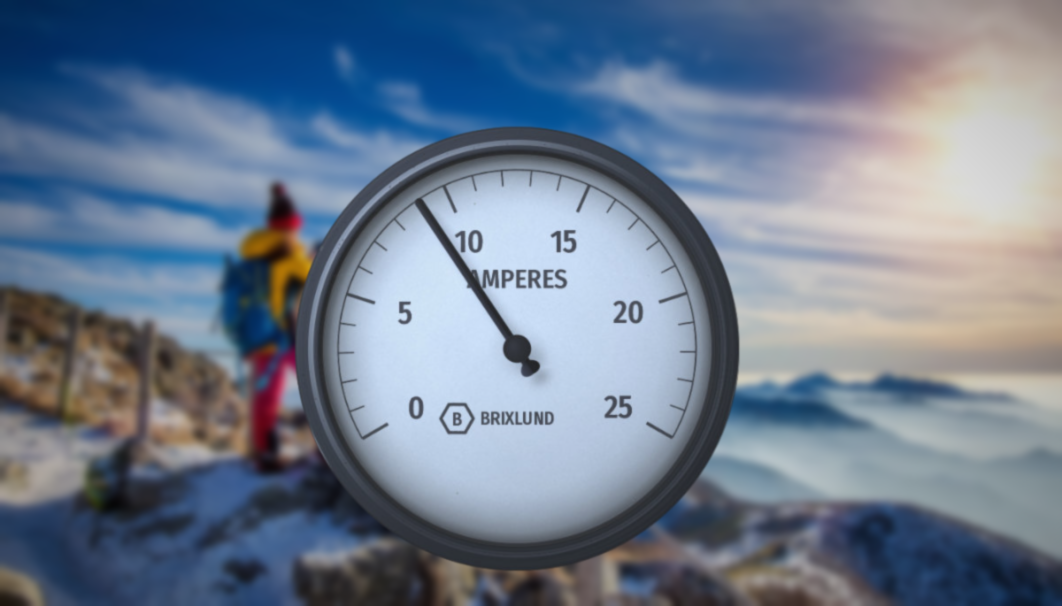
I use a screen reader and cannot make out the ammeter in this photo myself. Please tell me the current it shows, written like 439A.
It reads 9A
